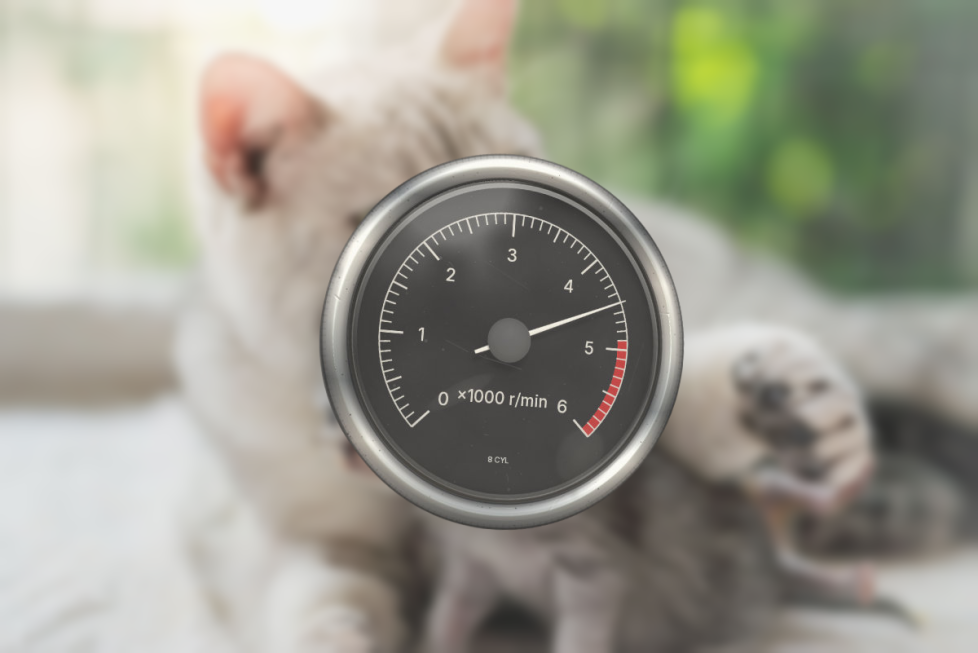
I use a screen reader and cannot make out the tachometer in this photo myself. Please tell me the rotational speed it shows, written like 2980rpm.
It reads 4500rpm
